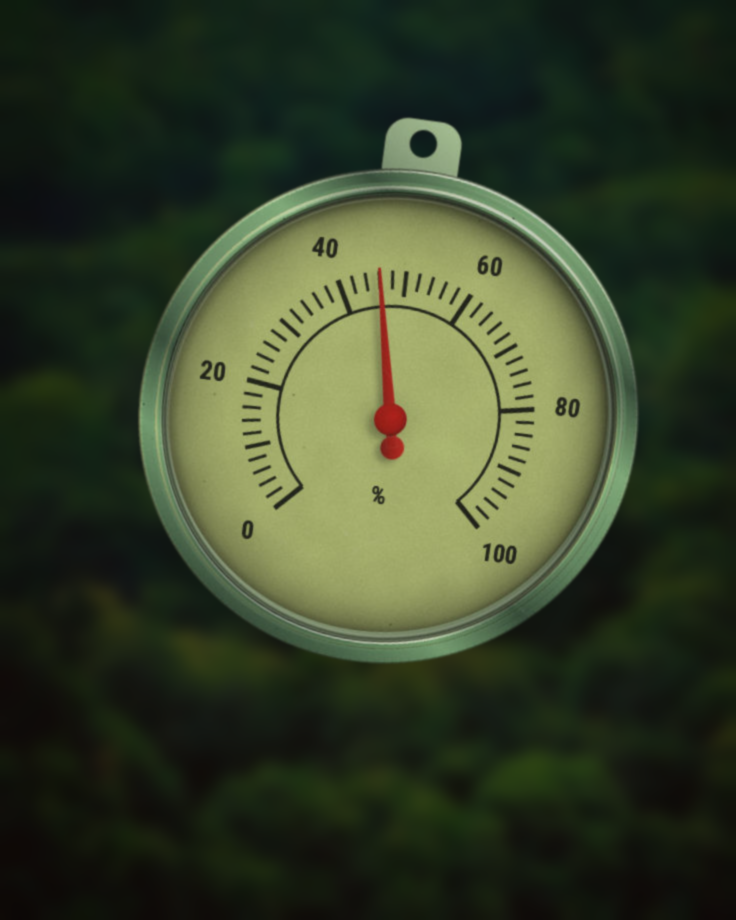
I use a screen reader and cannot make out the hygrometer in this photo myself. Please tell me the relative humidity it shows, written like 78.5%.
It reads 46%
